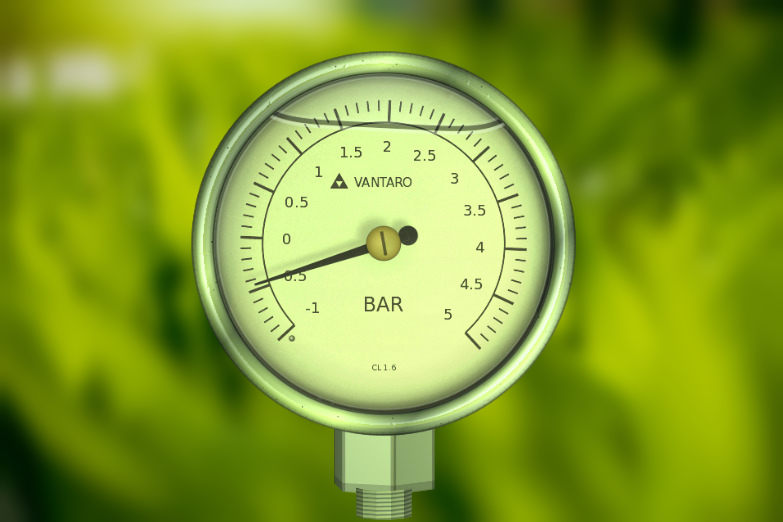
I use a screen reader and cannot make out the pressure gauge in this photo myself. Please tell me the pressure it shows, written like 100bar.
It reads -0.45bar
